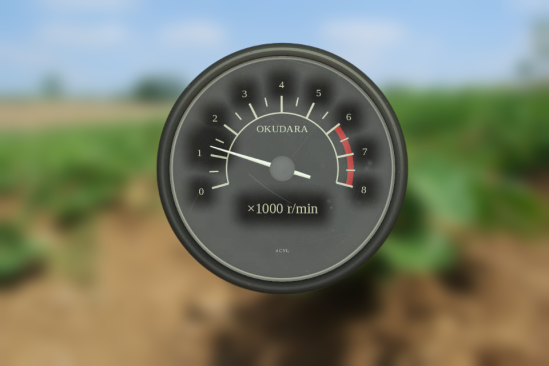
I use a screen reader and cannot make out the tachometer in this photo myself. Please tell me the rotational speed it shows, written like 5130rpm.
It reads 1250rpm
